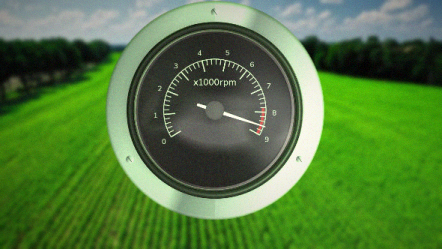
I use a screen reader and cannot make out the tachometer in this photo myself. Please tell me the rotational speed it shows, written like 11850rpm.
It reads 8600rpm
